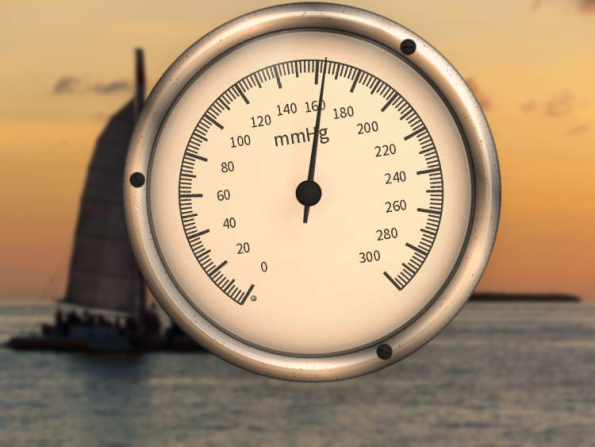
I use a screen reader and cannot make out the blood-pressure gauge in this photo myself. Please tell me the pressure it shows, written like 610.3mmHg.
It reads 164mmHg
